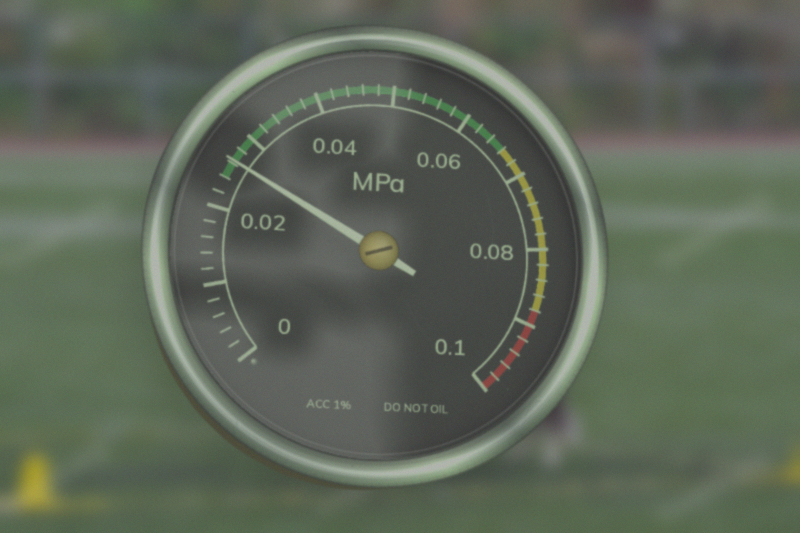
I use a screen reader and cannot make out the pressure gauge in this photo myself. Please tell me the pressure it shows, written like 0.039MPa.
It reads 0.026MPa
